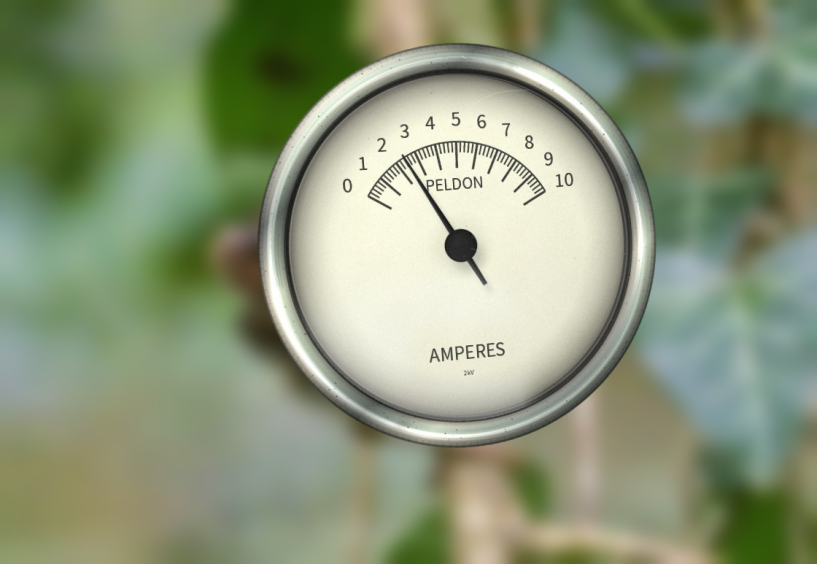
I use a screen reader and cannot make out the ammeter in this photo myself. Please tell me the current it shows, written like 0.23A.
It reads 2.4A
